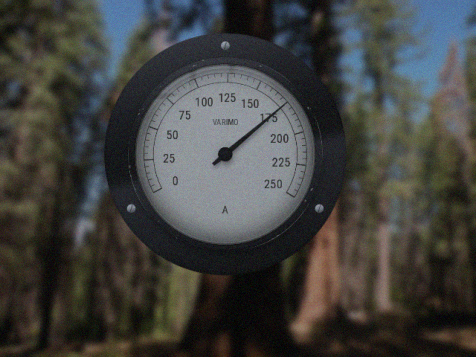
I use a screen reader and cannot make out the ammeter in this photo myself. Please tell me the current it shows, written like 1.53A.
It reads 175A
